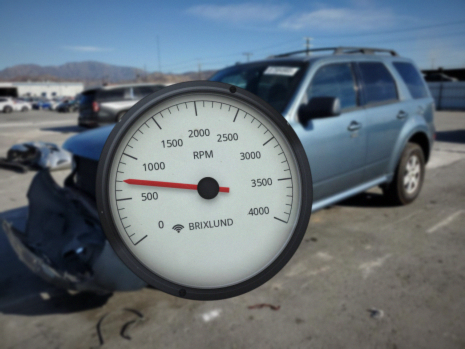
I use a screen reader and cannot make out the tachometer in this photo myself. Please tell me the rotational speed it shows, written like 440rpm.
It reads 700rpm
